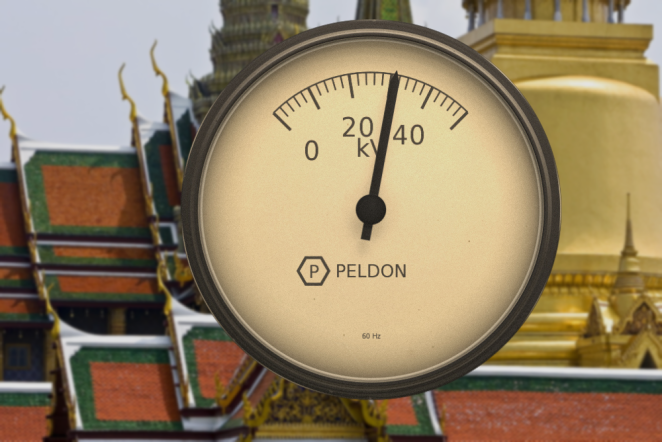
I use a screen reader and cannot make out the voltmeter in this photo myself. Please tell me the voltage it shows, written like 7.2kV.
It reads 31kV
